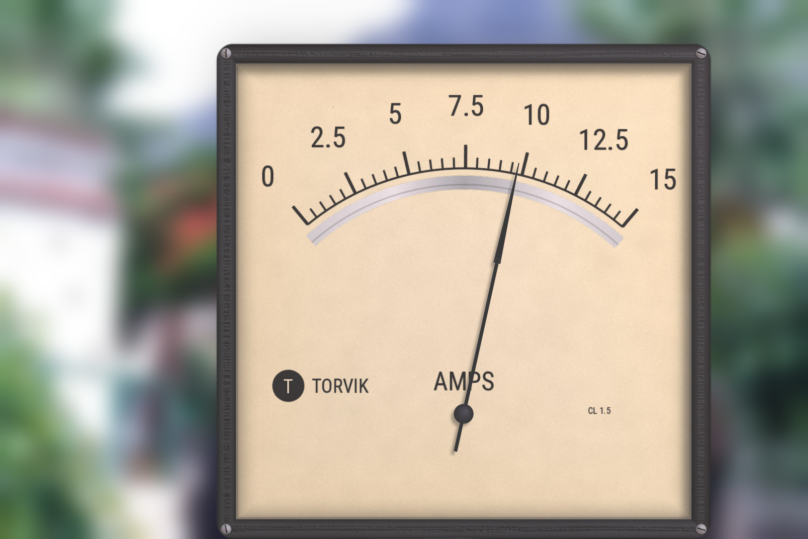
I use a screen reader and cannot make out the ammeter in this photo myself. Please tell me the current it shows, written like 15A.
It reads 9.75A
